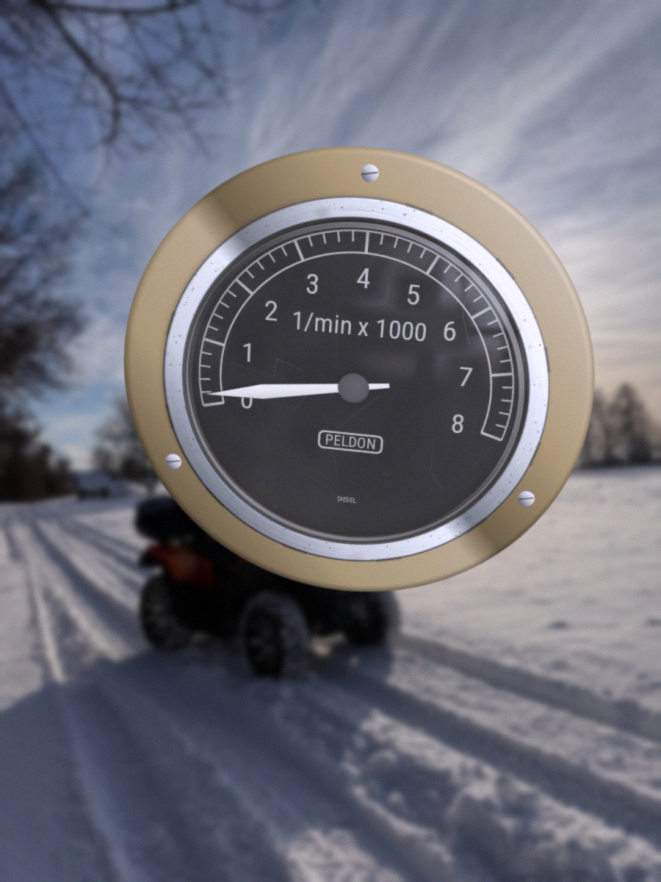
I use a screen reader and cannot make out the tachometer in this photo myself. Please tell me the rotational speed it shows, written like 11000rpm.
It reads 200rpm
